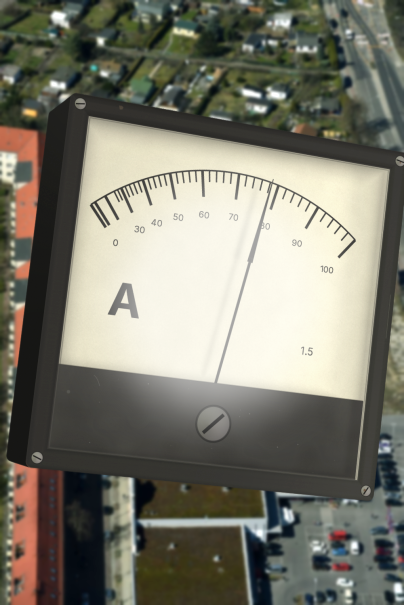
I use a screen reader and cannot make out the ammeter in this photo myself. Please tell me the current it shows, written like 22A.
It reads 78A
